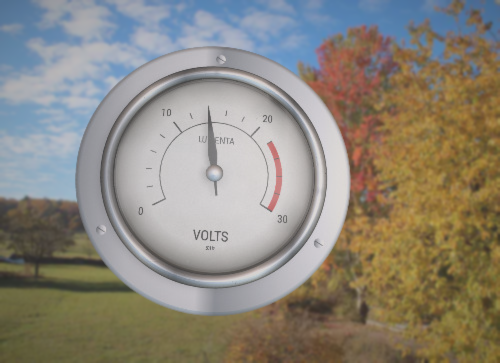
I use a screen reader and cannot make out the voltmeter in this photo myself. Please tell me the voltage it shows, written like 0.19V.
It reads 14V
